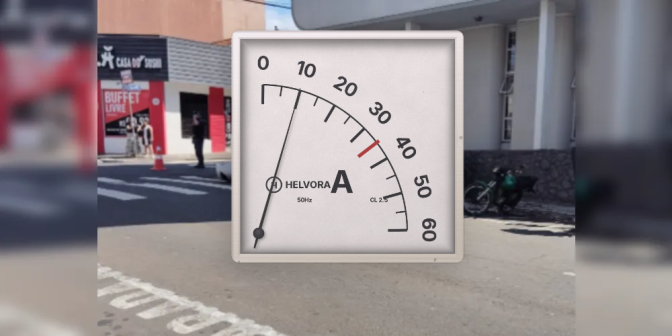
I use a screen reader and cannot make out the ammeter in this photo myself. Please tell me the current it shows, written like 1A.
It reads 10A
